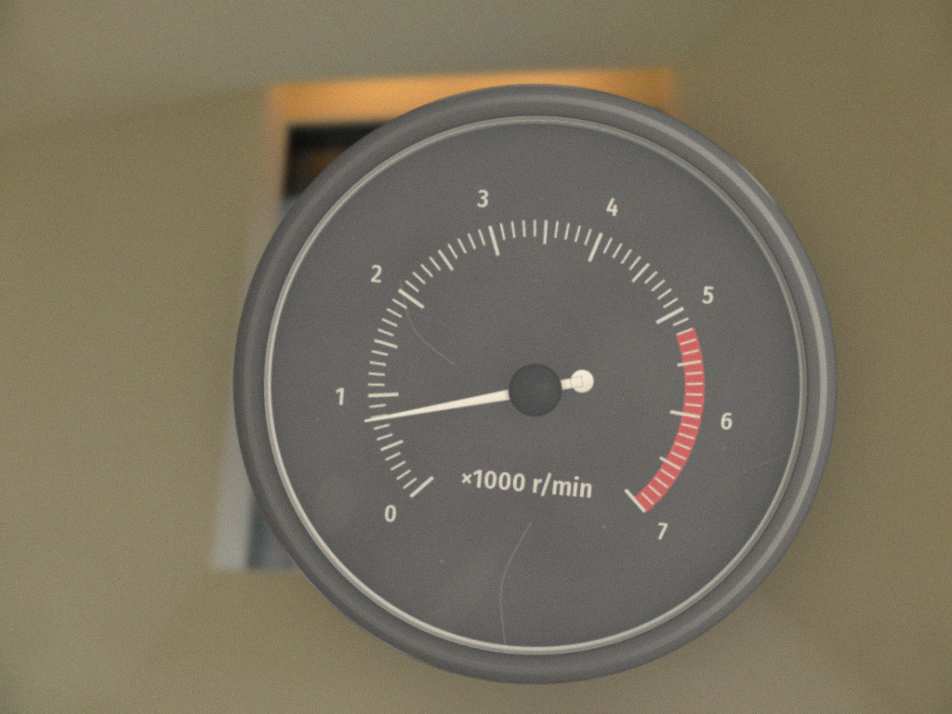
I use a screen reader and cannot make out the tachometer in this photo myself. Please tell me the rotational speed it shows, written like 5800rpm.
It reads 800rpm
